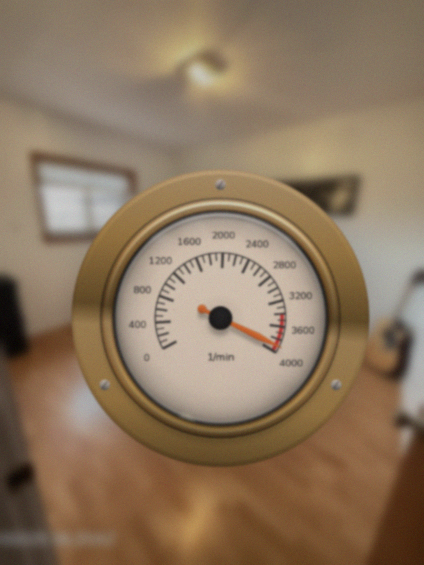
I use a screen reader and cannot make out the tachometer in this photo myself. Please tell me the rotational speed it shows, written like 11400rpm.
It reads 3900rpm
